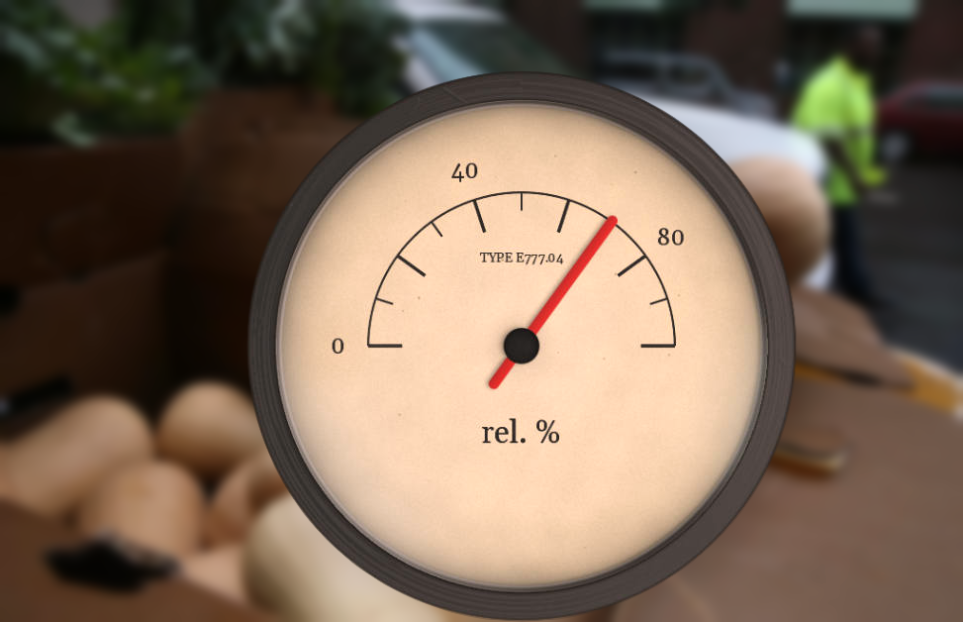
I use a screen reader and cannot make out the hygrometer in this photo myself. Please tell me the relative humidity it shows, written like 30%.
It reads 70%
